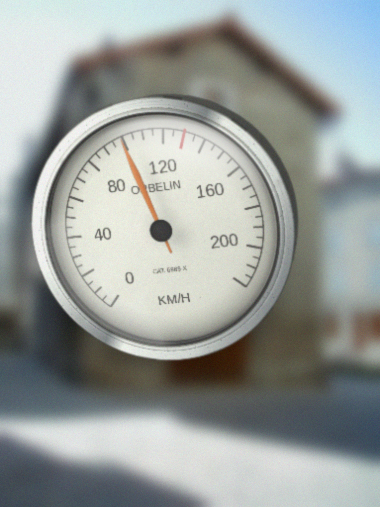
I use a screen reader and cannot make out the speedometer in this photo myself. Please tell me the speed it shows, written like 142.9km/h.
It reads 100km/h
